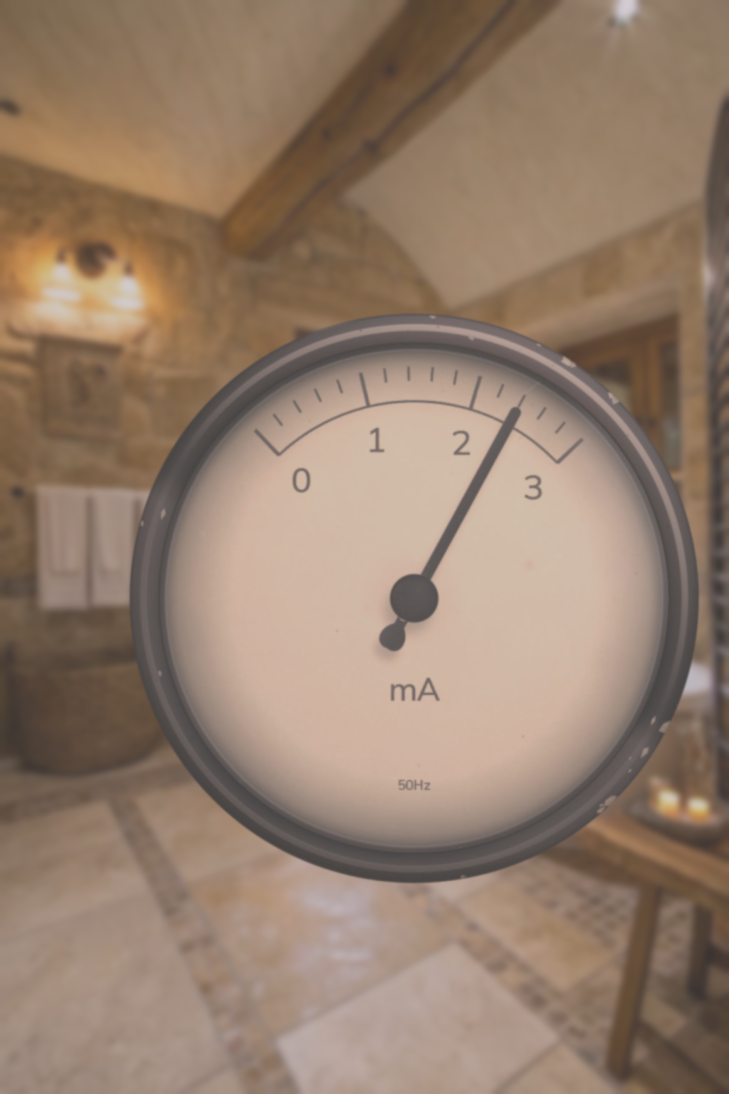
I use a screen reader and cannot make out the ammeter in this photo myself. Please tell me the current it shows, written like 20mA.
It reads 2.4mA
